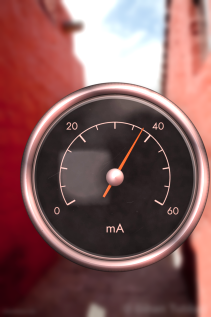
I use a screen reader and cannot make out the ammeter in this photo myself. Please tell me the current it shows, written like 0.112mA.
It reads 37.5mA
